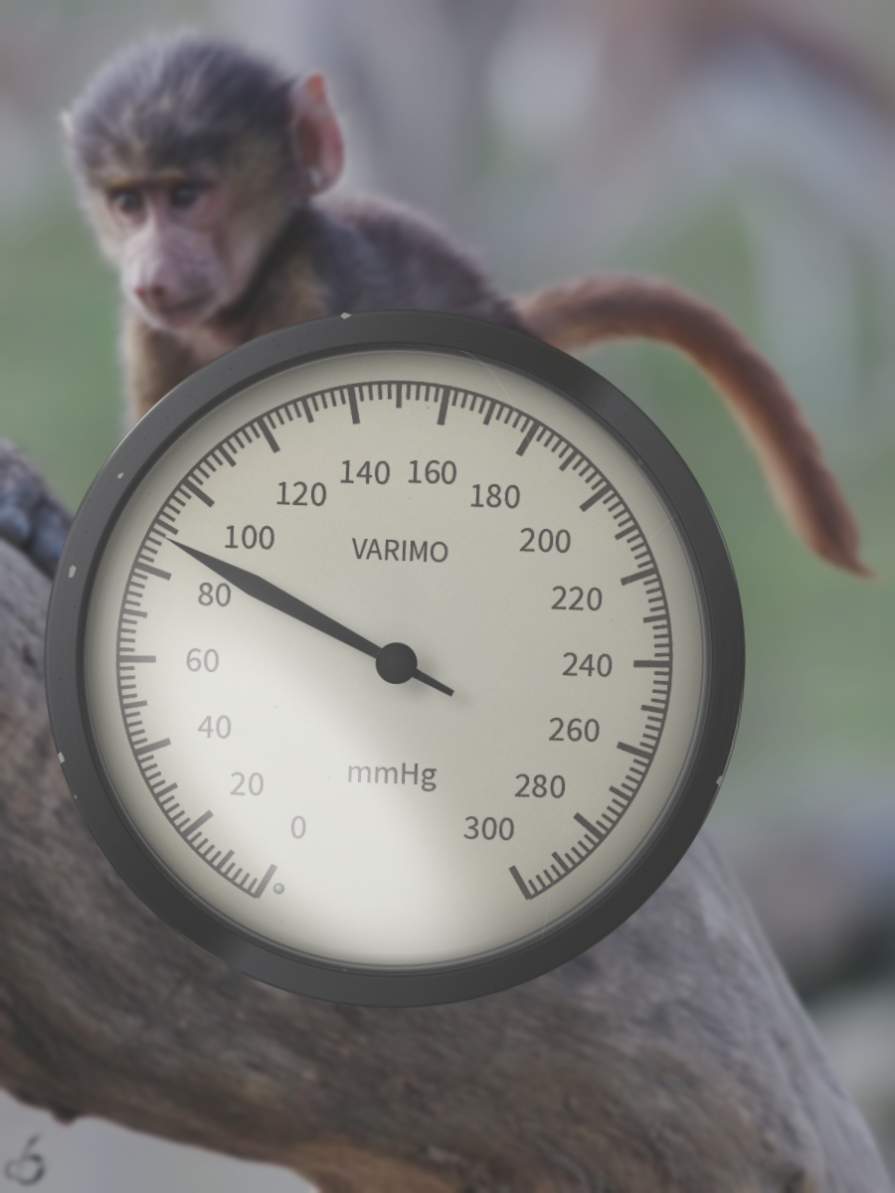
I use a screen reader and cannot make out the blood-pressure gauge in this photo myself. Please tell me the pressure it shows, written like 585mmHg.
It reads 88mmHg
